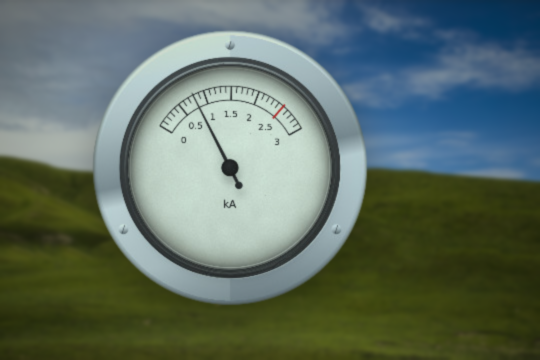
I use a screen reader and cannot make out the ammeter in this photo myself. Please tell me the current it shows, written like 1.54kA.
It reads 0.8kA
